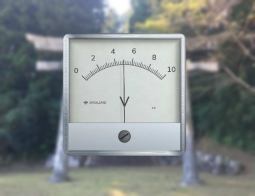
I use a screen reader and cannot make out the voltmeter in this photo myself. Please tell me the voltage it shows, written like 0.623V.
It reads 5V
